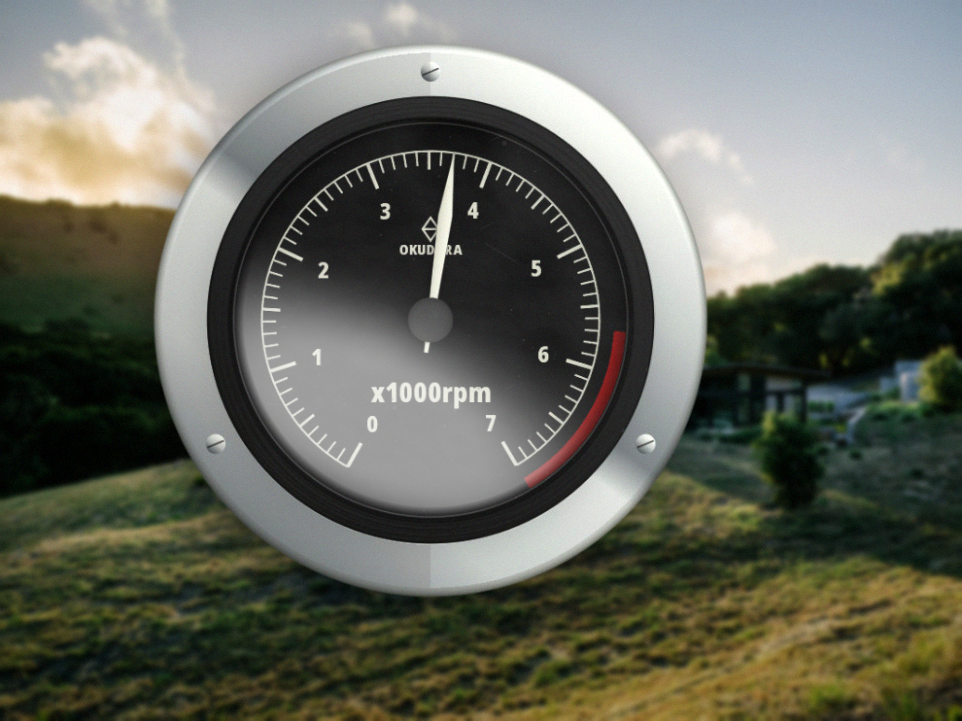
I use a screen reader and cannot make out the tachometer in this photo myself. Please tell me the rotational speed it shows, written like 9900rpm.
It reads 3700rpm
